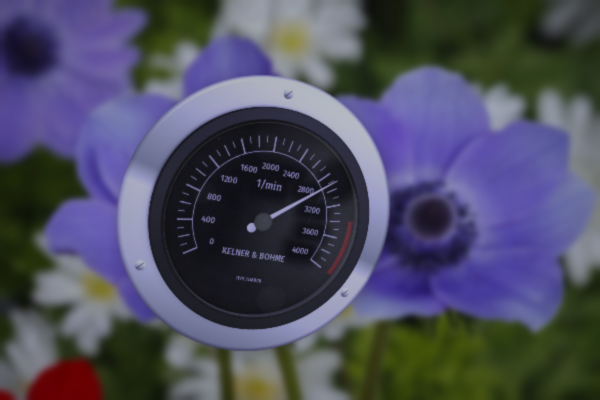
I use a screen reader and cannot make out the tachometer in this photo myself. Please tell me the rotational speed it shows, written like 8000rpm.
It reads 2900rpm
